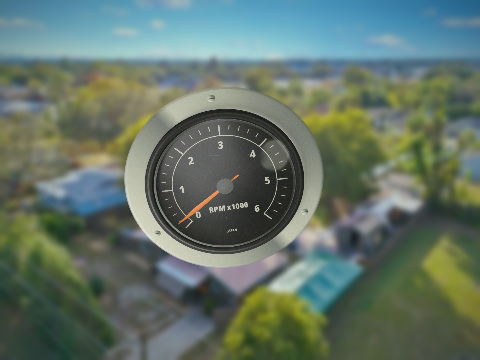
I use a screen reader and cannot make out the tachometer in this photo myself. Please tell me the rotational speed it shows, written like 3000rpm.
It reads 200rpm
